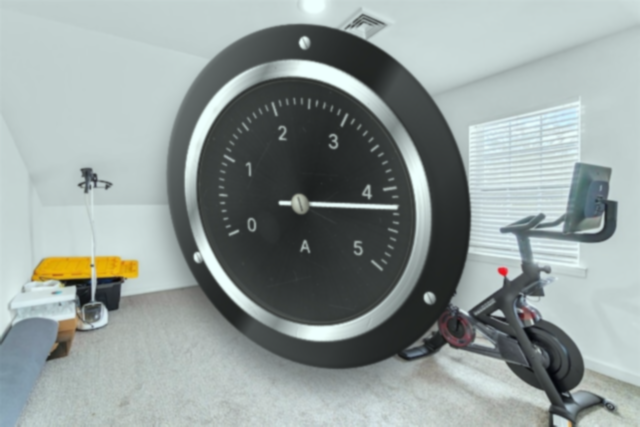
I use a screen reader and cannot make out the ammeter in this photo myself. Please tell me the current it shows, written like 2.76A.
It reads 4.2A
